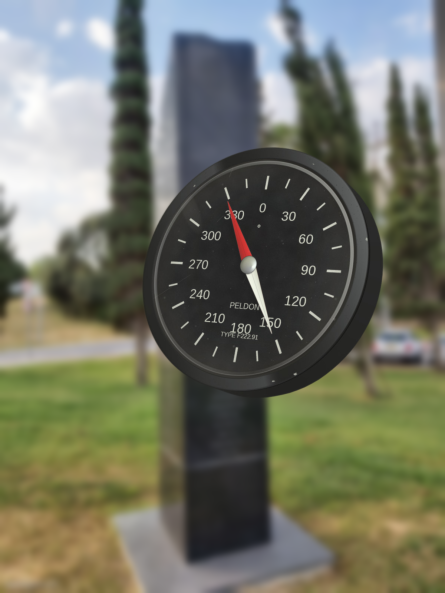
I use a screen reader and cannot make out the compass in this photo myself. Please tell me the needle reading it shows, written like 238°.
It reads 330°
